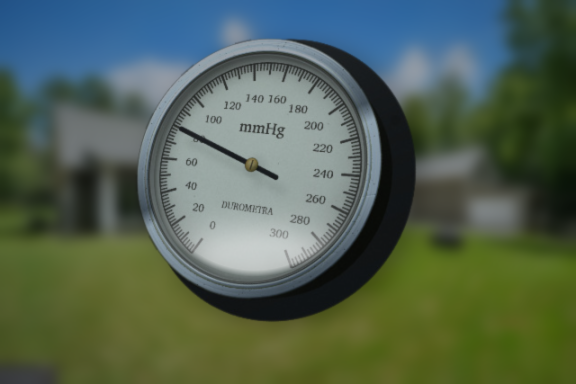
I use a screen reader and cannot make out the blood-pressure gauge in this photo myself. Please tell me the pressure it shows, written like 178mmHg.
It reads 80mmHg
